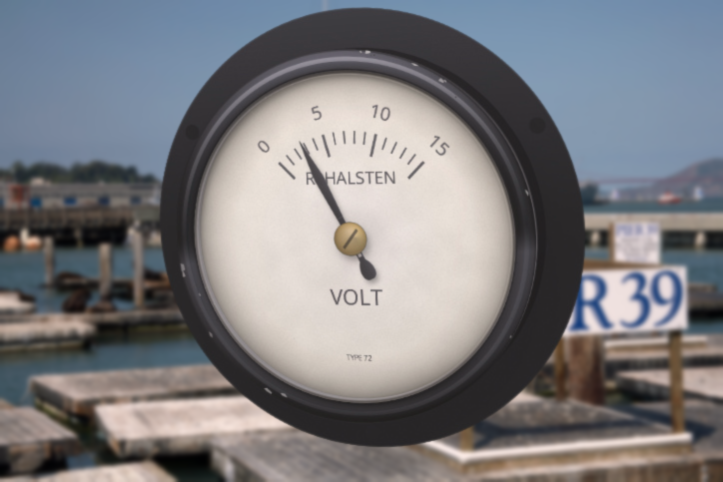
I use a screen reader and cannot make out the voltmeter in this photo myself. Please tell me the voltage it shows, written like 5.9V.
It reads 3V
